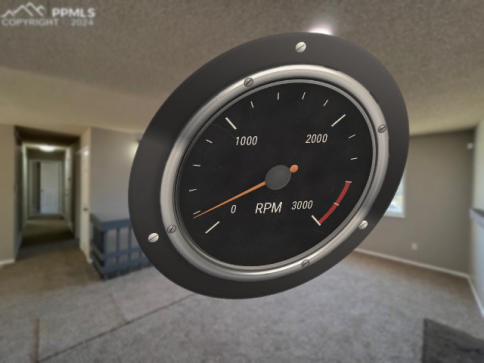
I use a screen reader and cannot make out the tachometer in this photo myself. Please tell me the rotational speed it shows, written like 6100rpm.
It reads 200rpm
